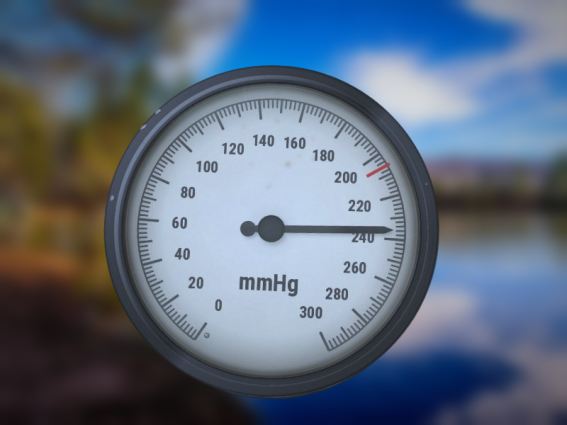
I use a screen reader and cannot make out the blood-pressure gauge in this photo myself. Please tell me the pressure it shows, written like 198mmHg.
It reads 236mmHg
